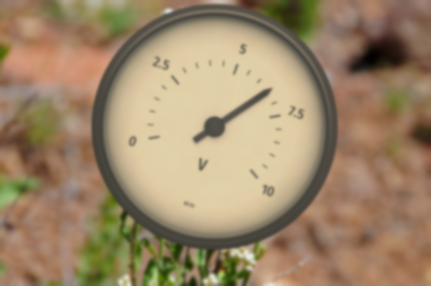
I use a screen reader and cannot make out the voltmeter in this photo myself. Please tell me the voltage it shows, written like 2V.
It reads 6.5V
